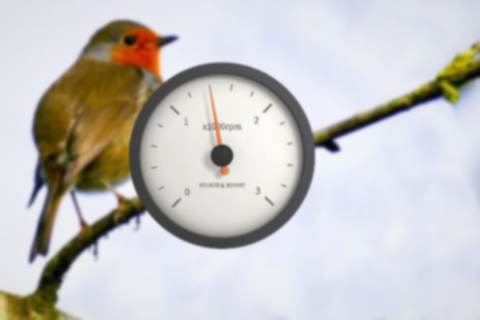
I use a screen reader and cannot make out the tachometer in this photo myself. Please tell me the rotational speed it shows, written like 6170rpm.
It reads 1400rpm
